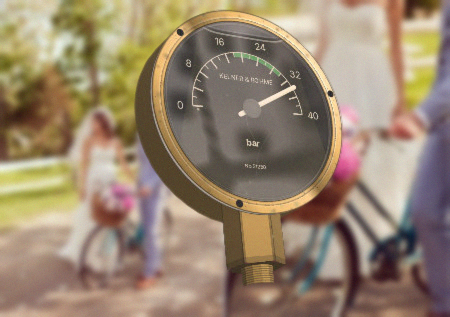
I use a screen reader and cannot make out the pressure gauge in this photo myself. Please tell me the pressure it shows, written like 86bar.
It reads 34bar
